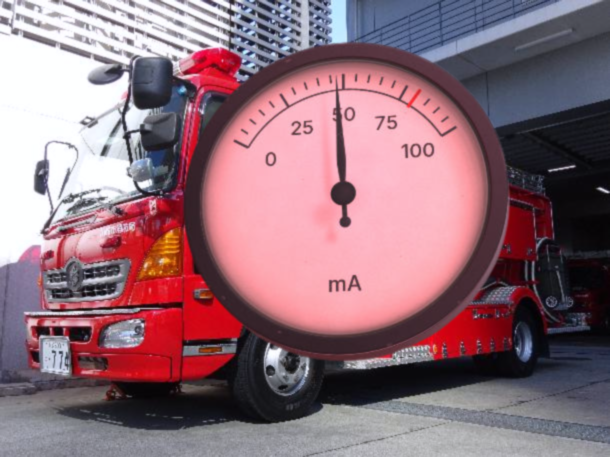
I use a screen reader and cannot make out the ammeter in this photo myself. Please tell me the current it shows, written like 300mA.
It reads 47.5mA
